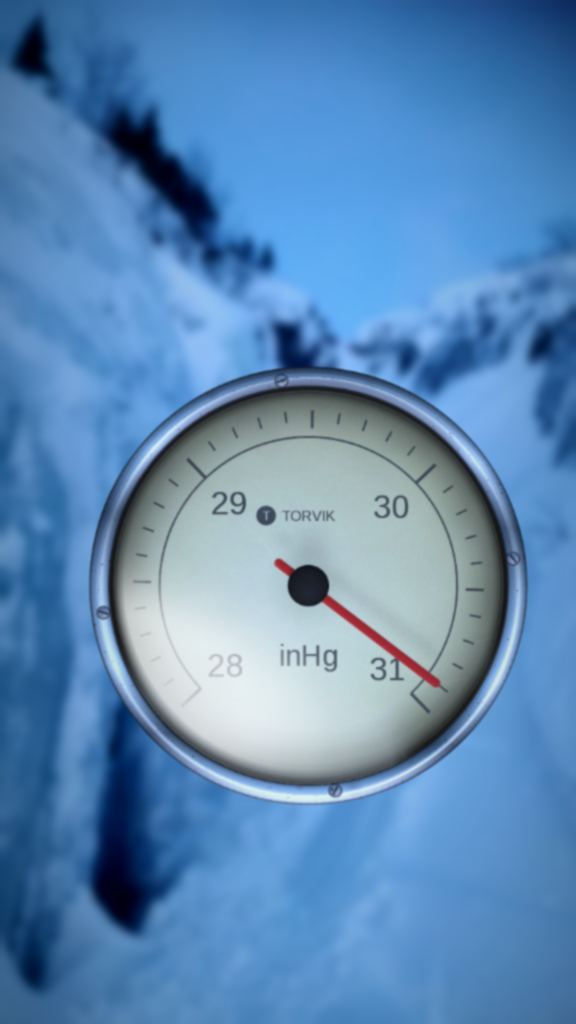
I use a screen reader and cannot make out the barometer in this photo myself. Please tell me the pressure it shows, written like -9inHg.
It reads 30.9inHg
